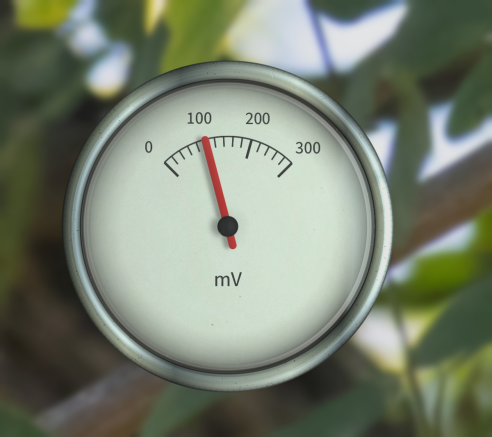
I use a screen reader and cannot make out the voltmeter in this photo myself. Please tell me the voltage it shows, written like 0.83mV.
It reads 100mV
